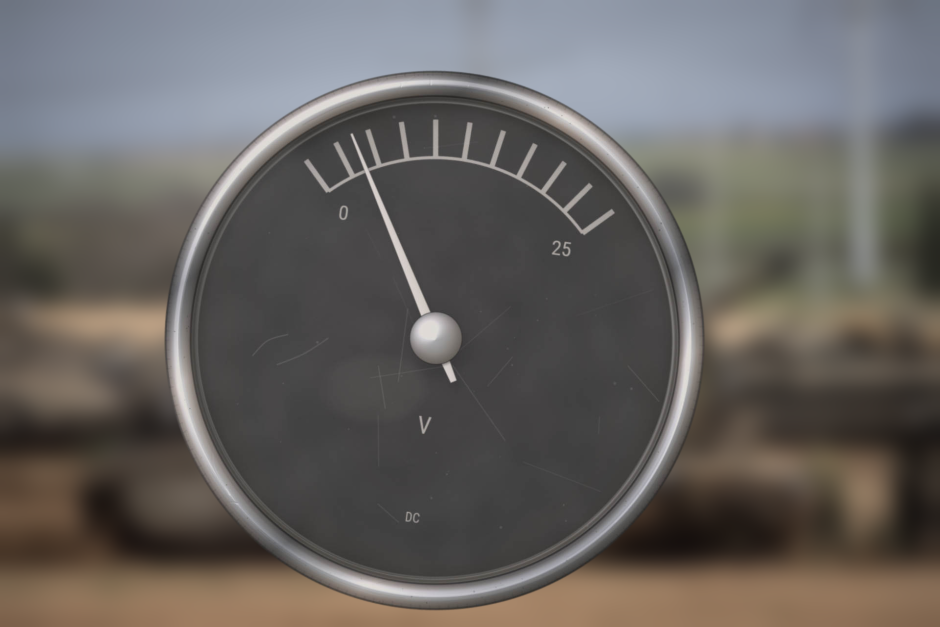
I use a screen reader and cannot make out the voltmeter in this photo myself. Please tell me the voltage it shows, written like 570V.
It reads 3.75V
